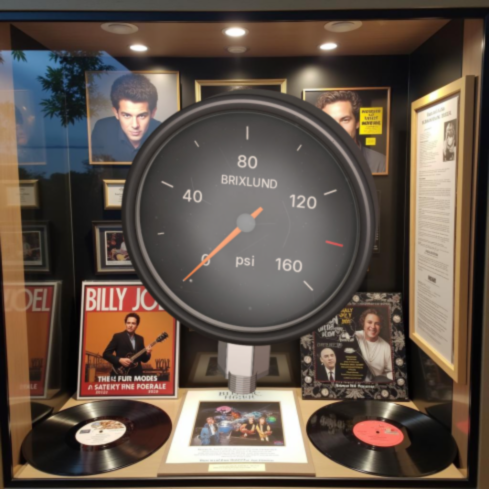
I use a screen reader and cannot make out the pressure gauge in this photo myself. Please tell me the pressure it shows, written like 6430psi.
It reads 0psi
